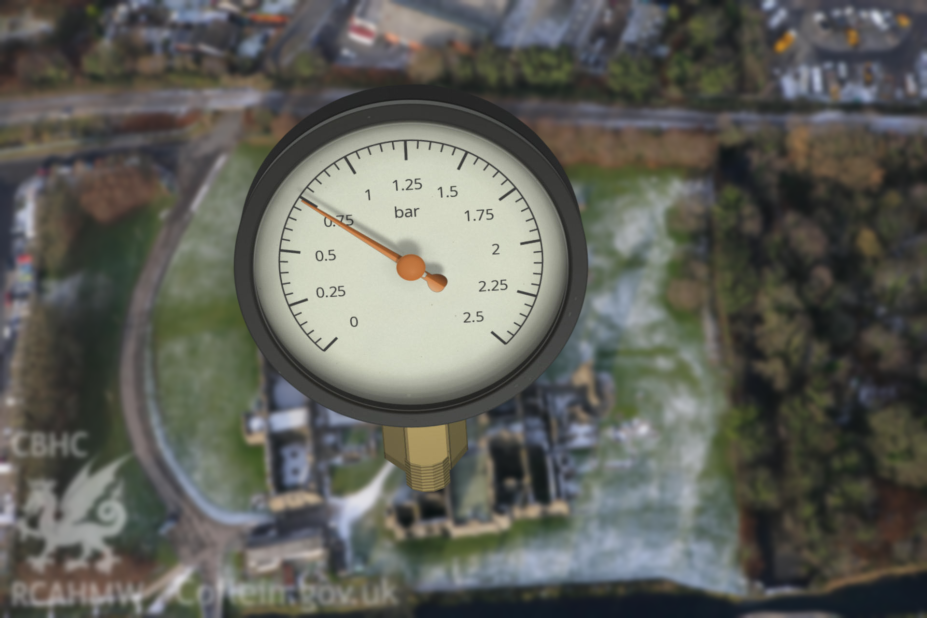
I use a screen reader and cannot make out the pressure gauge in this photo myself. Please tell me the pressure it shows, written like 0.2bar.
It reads 0.75bar
